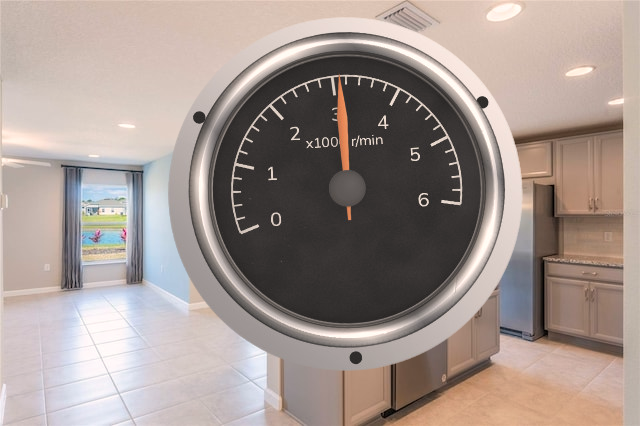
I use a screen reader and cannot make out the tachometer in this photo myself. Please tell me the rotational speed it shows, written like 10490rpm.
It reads 3100rpm
